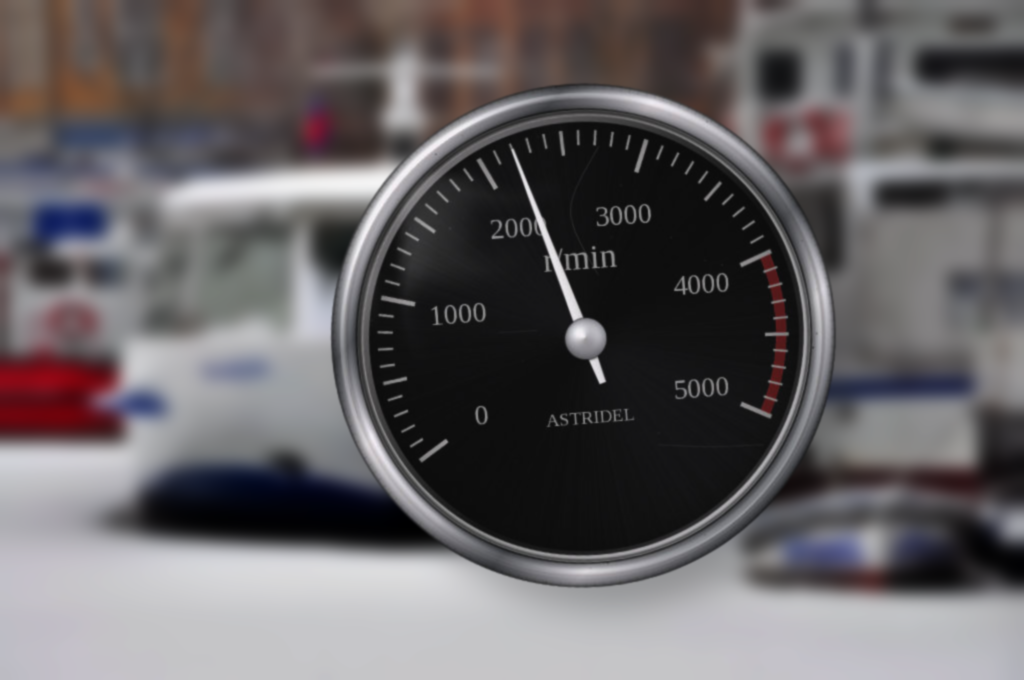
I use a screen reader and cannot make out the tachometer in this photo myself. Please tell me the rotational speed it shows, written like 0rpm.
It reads 2200rpm
